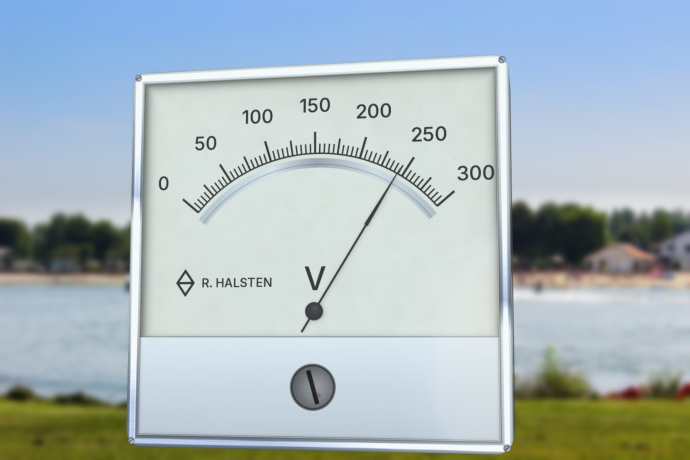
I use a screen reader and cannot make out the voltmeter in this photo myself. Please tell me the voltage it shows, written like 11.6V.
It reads 245V
